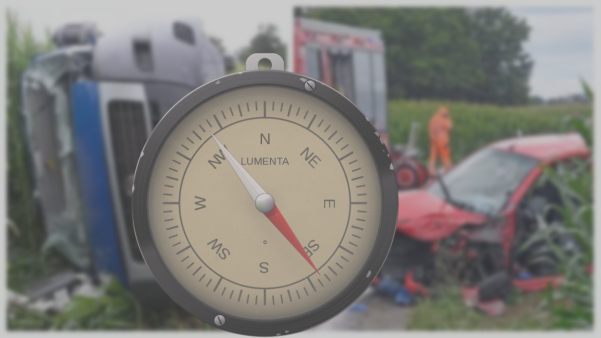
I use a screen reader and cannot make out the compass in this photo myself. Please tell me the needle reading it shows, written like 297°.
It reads 142.5°
